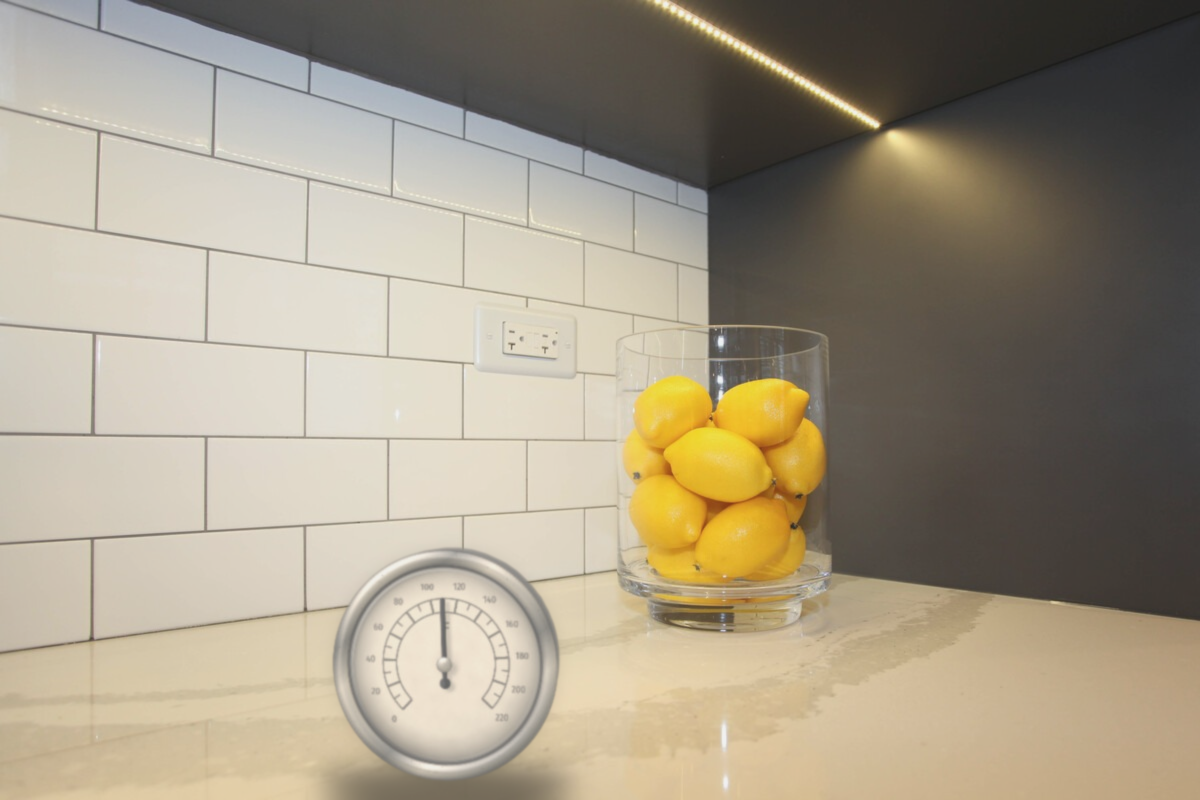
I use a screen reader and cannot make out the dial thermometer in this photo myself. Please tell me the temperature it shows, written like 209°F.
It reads 110°F
